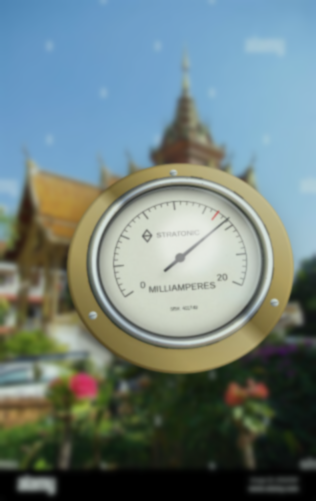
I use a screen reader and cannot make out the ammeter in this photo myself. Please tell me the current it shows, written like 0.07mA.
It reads 14.5mA
